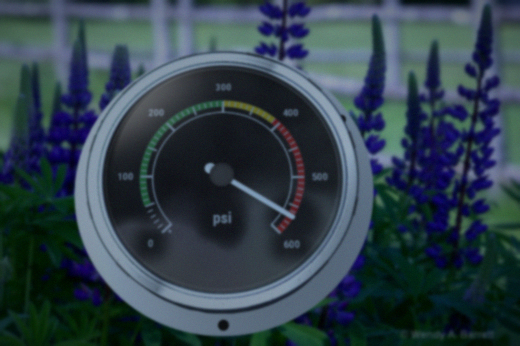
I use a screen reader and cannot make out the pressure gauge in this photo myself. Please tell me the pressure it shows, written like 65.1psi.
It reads 570psi
